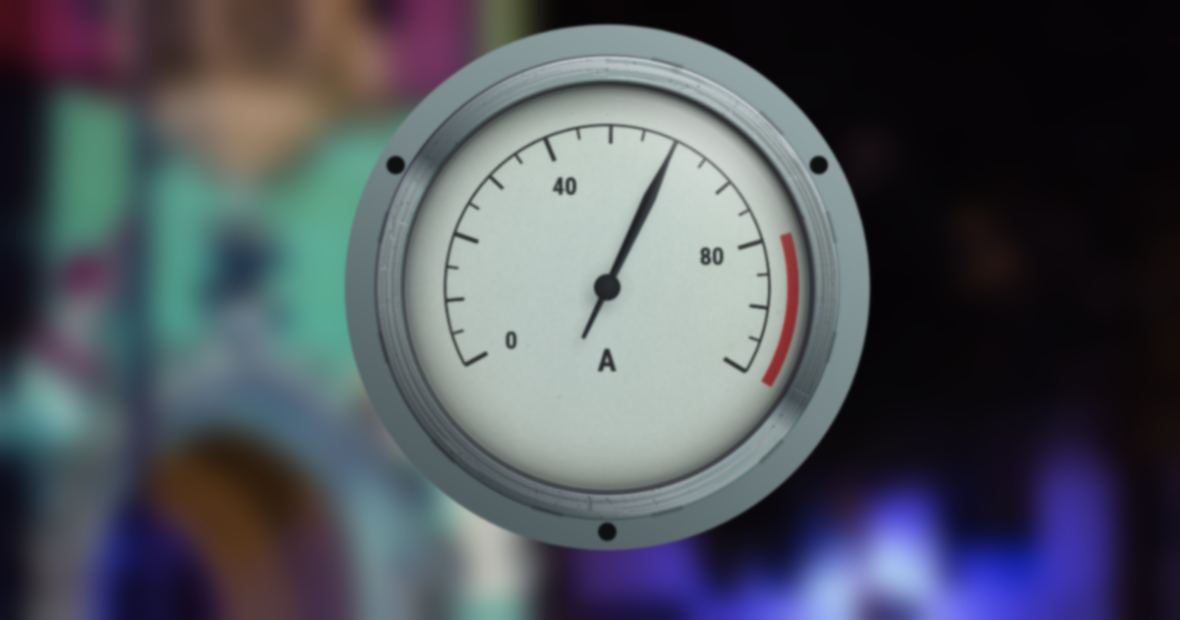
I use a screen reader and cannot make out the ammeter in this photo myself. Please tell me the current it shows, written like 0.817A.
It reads 60A
